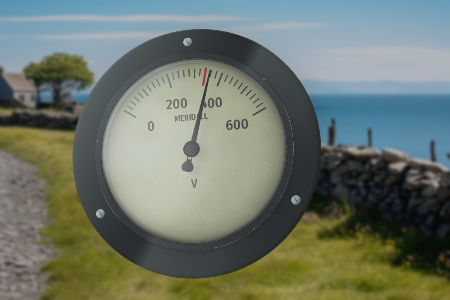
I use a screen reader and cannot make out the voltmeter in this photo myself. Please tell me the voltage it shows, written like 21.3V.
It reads 360V
